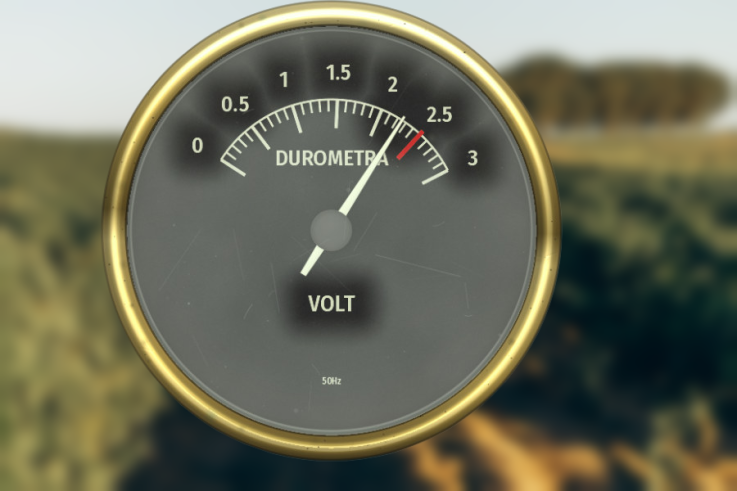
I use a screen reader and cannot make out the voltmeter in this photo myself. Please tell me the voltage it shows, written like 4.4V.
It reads 2.25V
